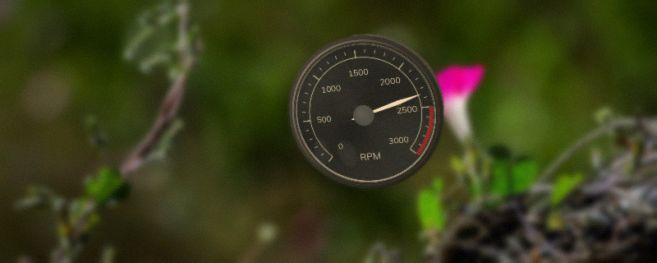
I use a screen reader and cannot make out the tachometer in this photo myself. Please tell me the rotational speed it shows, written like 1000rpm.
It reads 2350rpm
